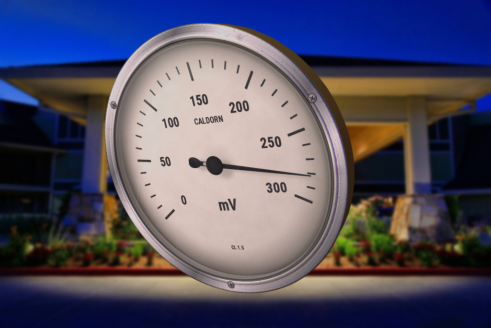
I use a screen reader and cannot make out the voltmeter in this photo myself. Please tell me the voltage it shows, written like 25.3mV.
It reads 280mV
